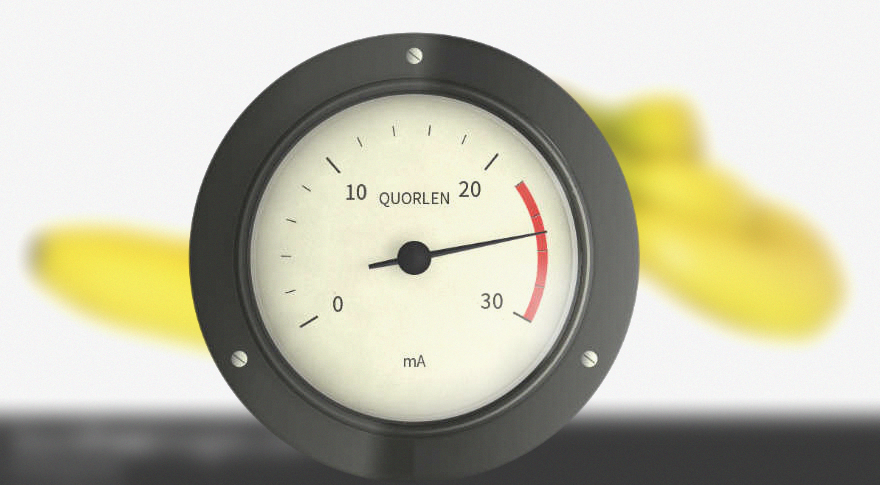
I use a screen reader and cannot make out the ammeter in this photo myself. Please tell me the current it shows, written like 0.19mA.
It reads 25mA
